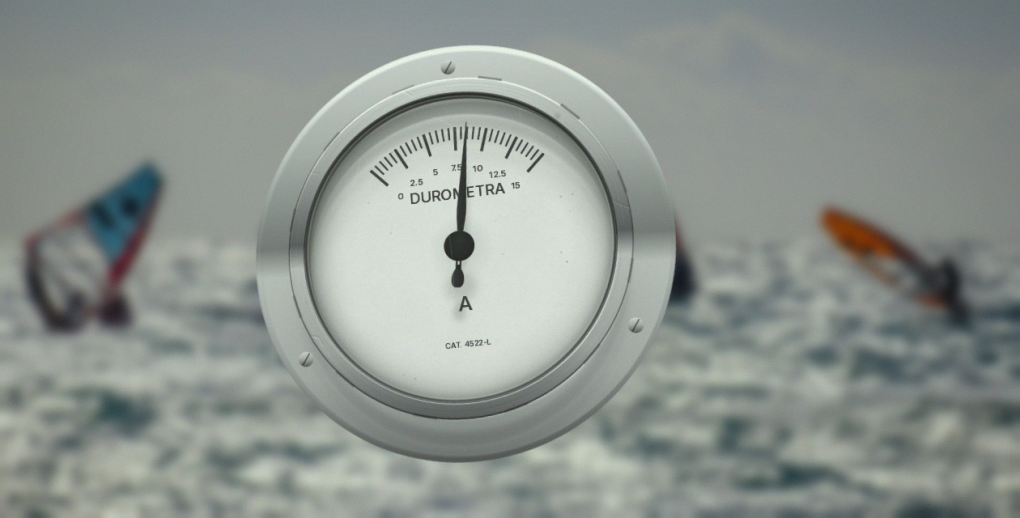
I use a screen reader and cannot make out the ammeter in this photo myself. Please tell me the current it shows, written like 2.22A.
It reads 8.5A
